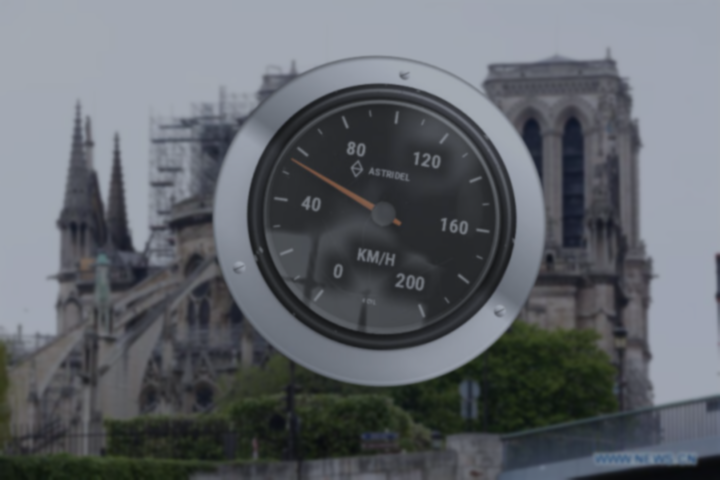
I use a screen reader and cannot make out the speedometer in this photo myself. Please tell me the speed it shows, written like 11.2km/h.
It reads 55km/h
